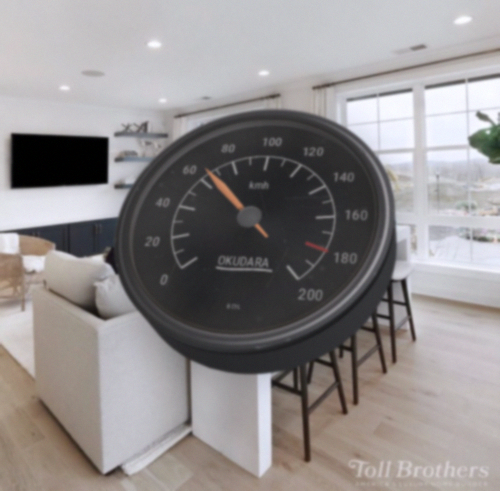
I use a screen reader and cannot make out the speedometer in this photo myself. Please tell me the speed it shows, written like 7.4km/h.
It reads 65km/h
